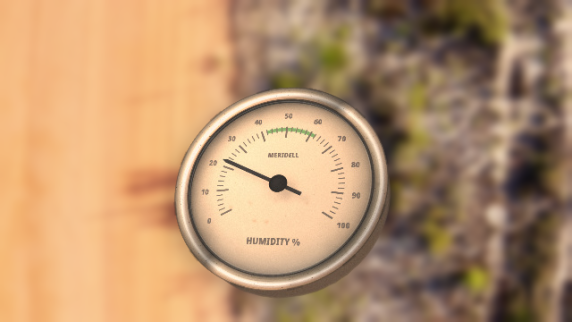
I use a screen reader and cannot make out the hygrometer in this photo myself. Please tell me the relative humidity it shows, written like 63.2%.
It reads 22%
